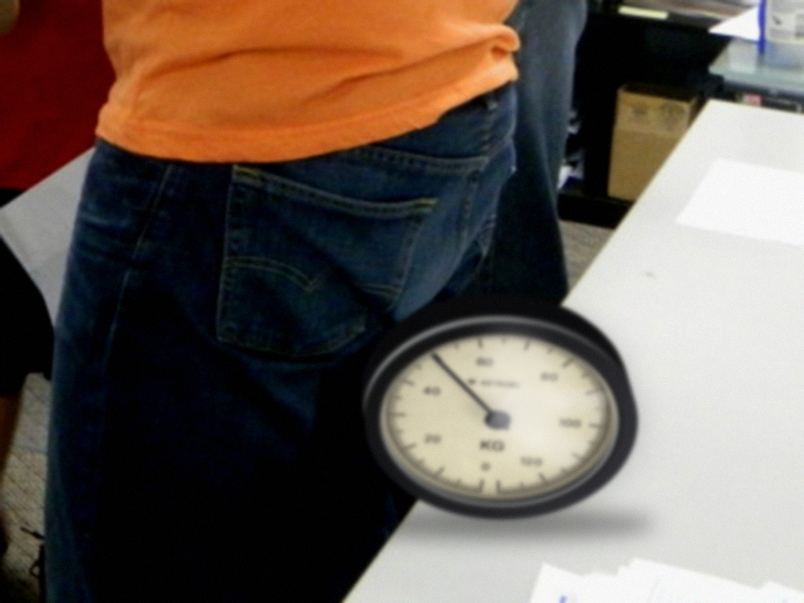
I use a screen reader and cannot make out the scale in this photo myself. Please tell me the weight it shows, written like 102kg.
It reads 50kg
